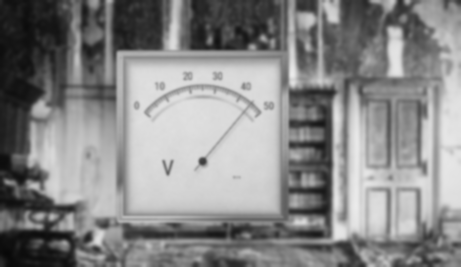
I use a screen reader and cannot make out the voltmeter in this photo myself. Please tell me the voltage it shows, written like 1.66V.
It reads 45V
